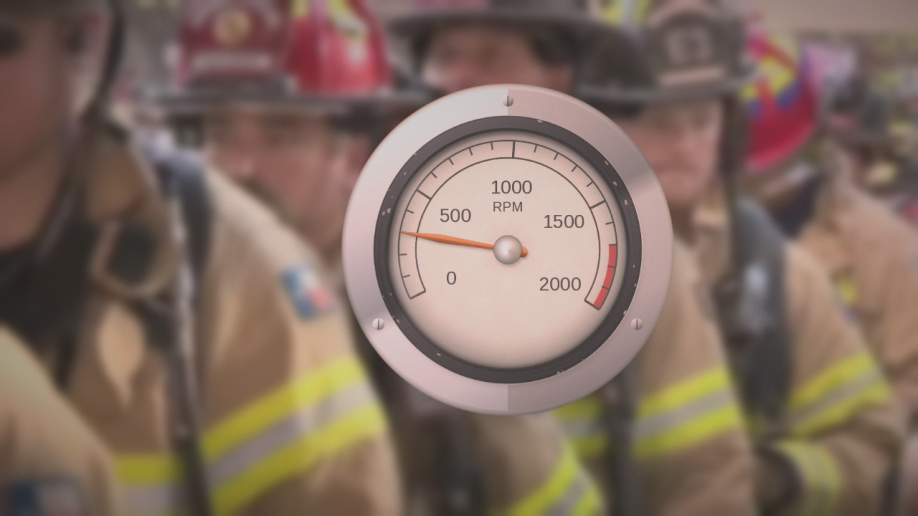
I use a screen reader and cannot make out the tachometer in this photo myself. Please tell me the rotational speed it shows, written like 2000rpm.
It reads 300rpm
